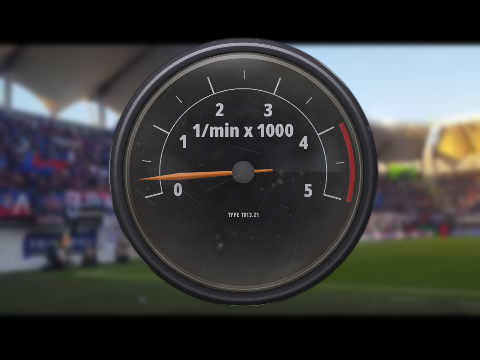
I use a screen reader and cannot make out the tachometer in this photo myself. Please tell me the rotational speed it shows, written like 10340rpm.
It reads 250rpm
